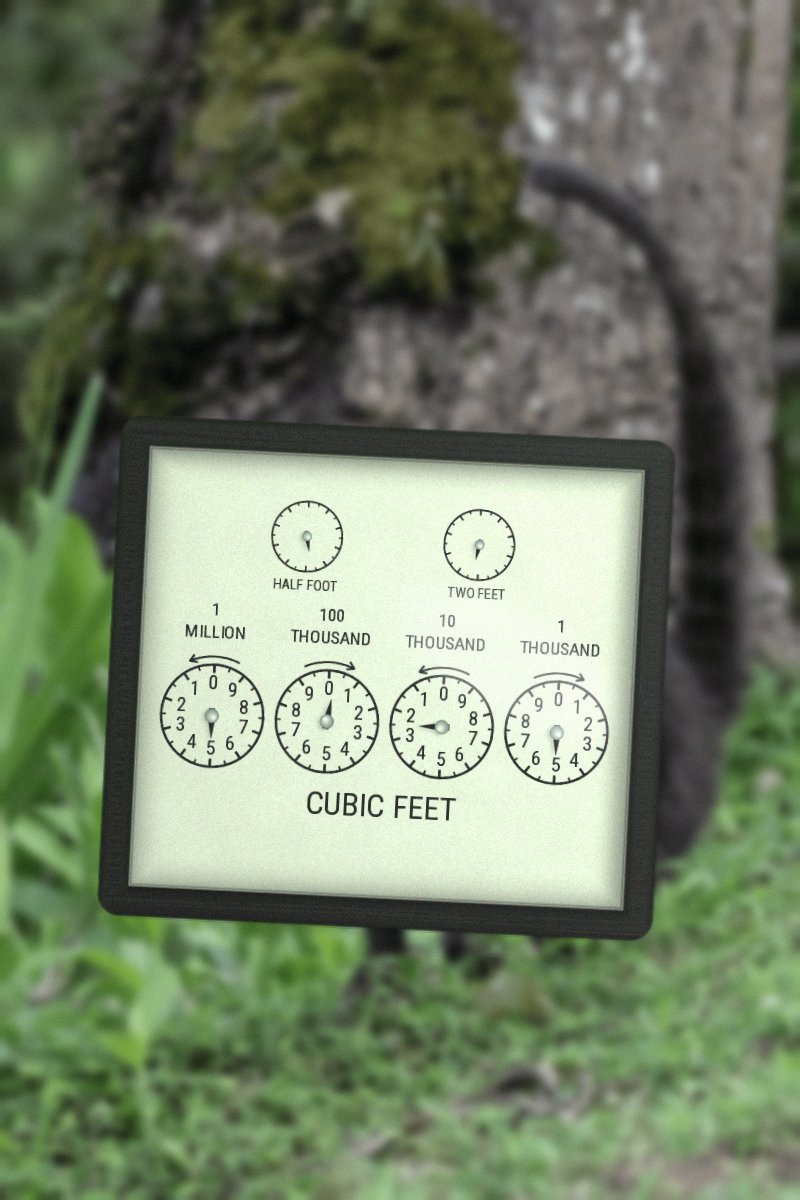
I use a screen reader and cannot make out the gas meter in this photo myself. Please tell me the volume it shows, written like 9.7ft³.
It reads 502500ft³
